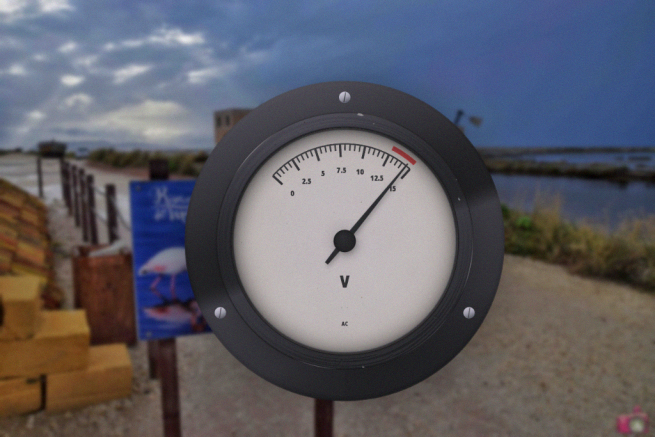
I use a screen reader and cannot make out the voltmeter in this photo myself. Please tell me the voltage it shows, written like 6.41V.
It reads 14.5V
